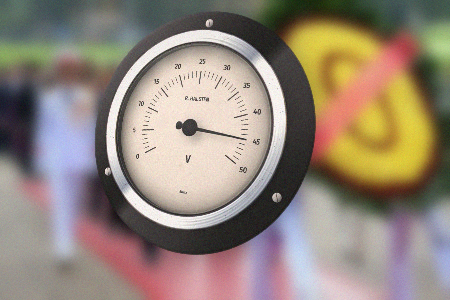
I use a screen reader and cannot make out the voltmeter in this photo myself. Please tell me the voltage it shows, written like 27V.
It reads 45V
